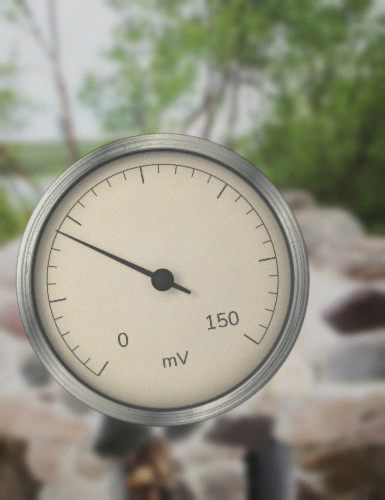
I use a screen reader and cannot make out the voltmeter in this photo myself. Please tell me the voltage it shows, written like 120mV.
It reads 45mV
